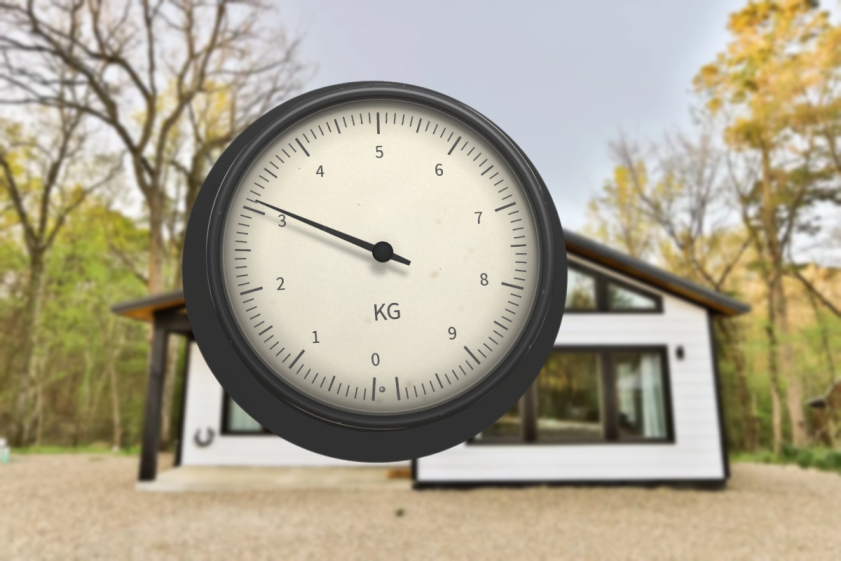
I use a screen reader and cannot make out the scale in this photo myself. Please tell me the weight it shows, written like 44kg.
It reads 3.1kg
